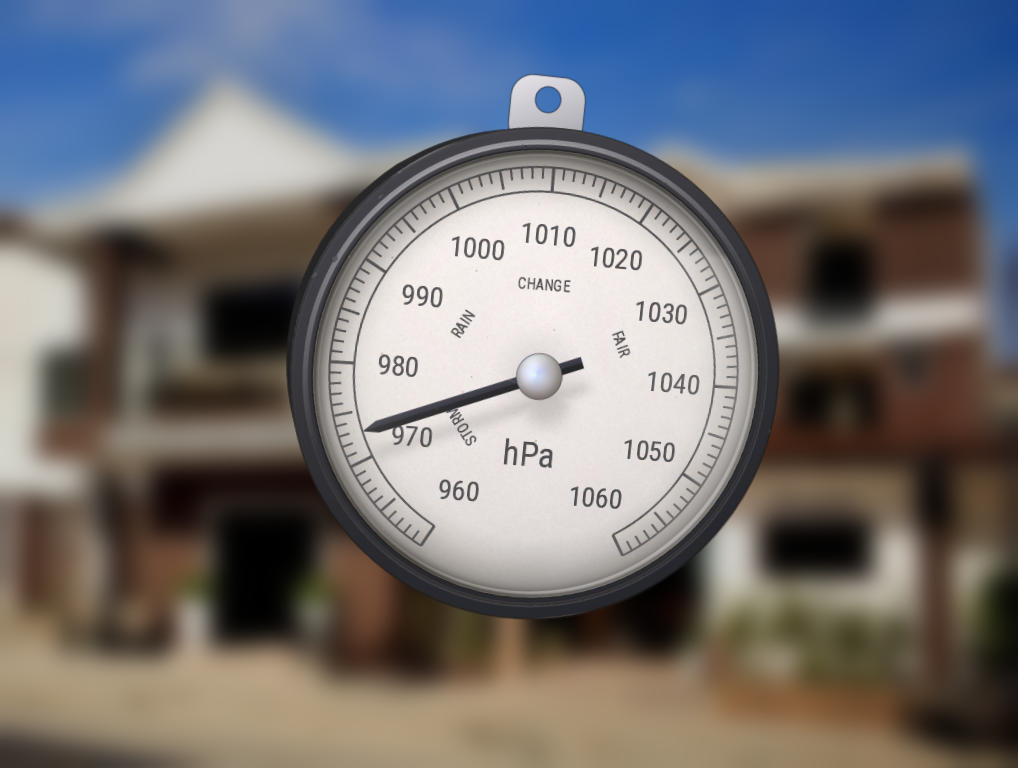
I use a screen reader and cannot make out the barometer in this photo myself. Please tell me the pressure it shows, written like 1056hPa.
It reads 973hPa
